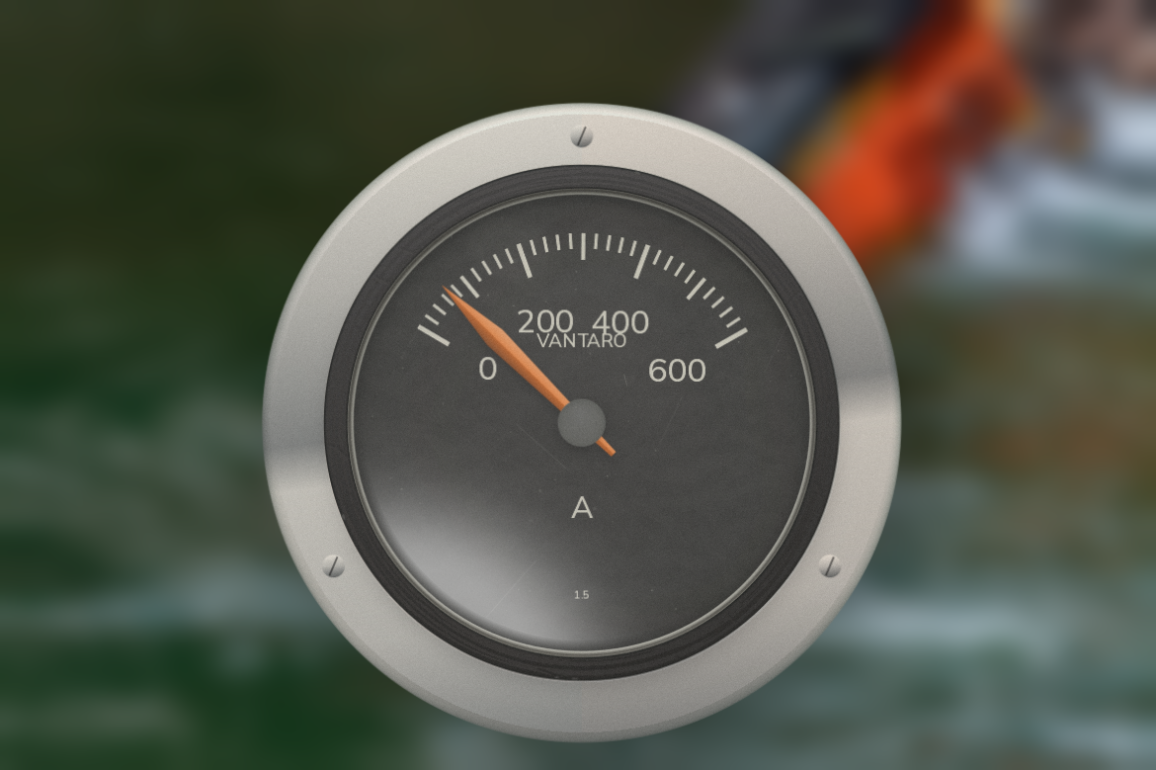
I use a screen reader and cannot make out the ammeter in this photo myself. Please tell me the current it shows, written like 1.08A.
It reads 70A
